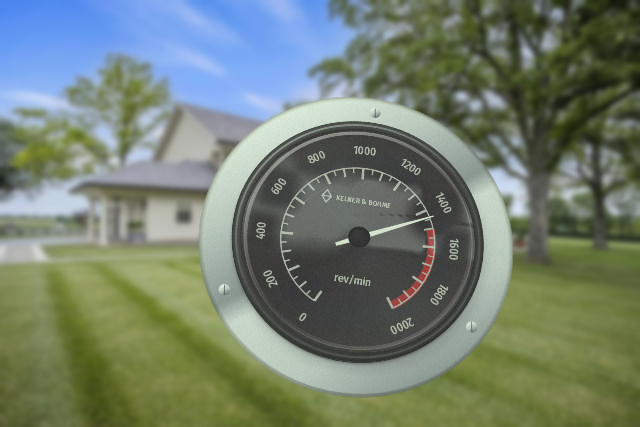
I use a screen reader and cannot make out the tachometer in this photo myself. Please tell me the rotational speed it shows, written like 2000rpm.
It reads 1450rpm
